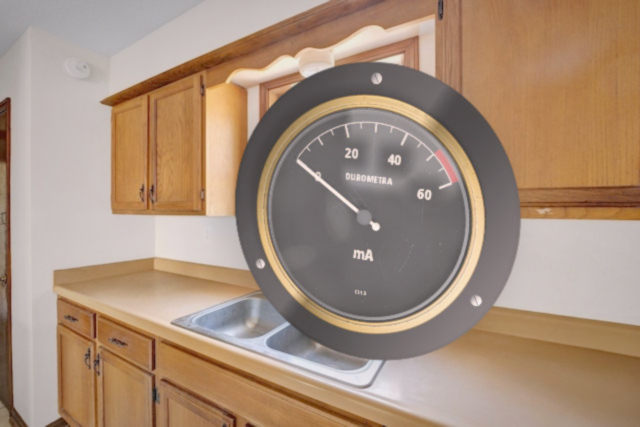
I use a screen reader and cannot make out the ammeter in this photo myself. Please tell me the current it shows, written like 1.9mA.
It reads 0mA
